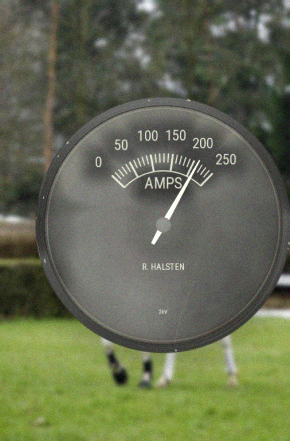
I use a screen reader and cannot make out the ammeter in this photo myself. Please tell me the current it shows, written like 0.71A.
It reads 210A
